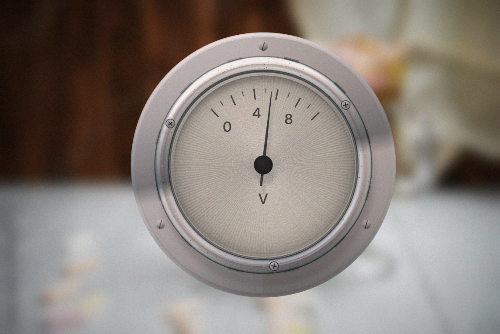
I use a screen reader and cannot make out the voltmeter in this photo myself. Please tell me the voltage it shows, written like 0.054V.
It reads 5.5V
